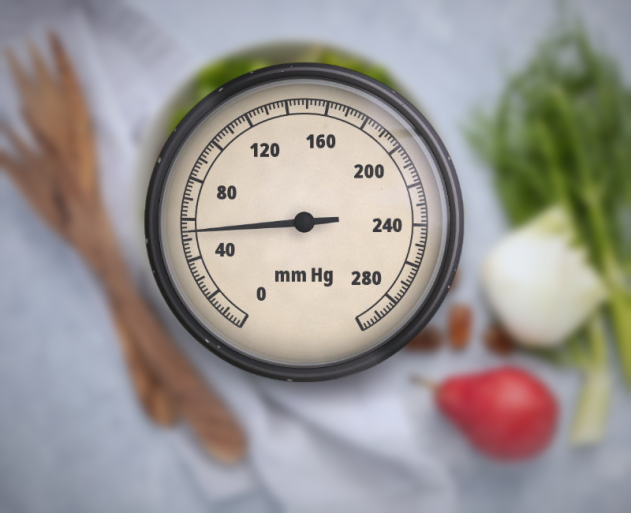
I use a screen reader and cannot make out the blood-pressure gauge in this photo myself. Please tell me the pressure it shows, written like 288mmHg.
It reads 54mmHg
